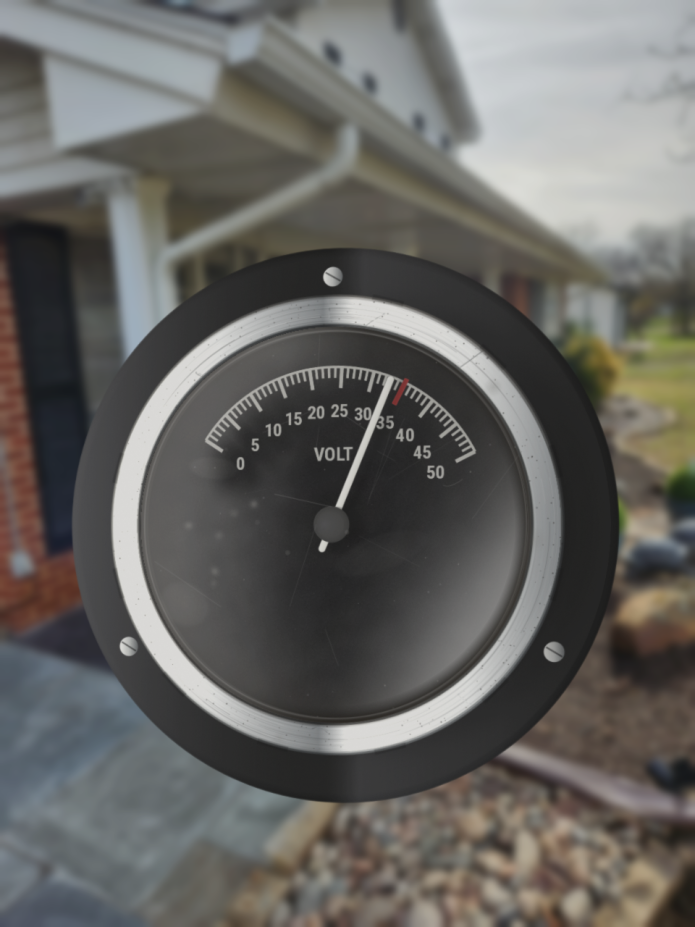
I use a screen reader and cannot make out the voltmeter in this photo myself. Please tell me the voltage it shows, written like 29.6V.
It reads 33V
